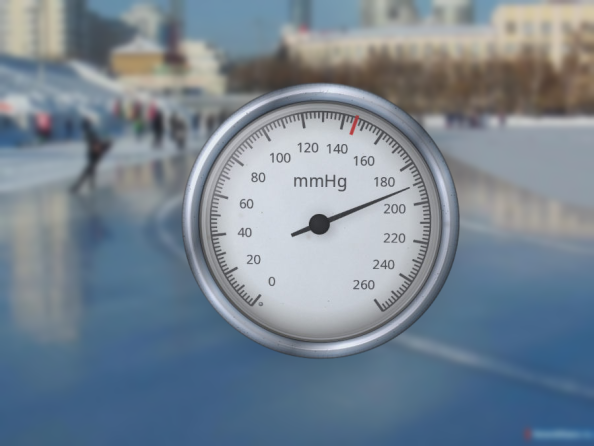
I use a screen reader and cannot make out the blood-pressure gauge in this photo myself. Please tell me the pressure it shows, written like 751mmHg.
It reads 190mmHg
